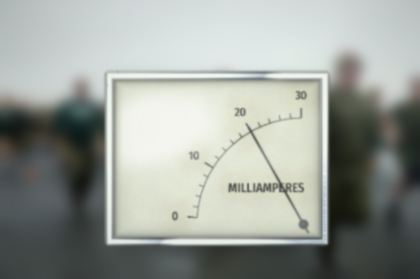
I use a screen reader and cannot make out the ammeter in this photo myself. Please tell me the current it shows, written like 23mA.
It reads 20mA
